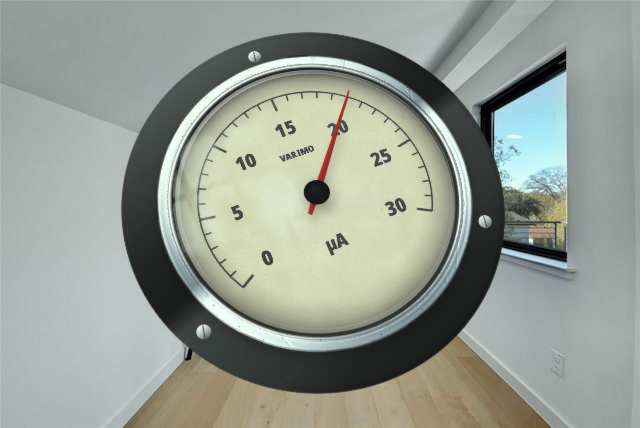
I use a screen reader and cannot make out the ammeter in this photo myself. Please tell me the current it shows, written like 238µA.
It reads 20µA
